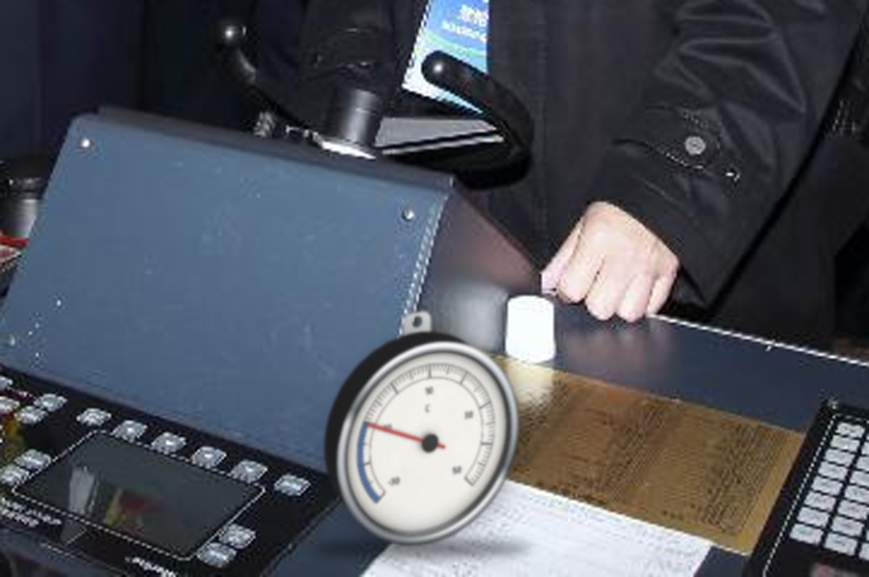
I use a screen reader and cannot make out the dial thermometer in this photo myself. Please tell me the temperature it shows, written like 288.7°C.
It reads -10°C
